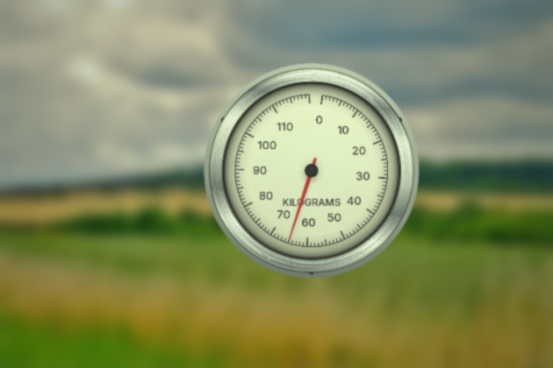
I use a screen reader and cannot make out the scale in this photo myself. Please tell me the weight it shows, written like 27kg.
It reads 65kg
